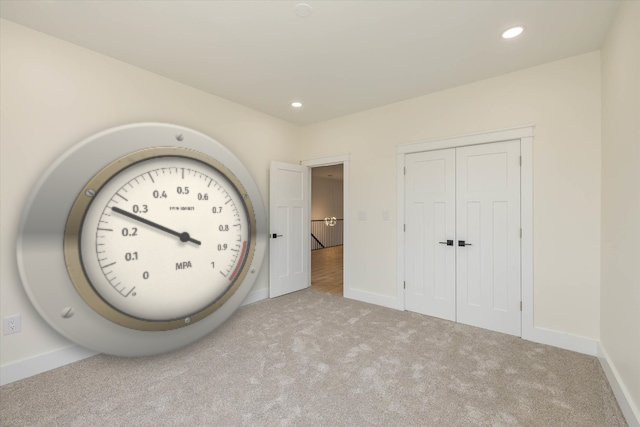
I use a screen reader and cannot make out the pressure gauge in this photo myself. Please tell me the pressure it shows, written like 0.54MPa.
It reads 0.26MPa
